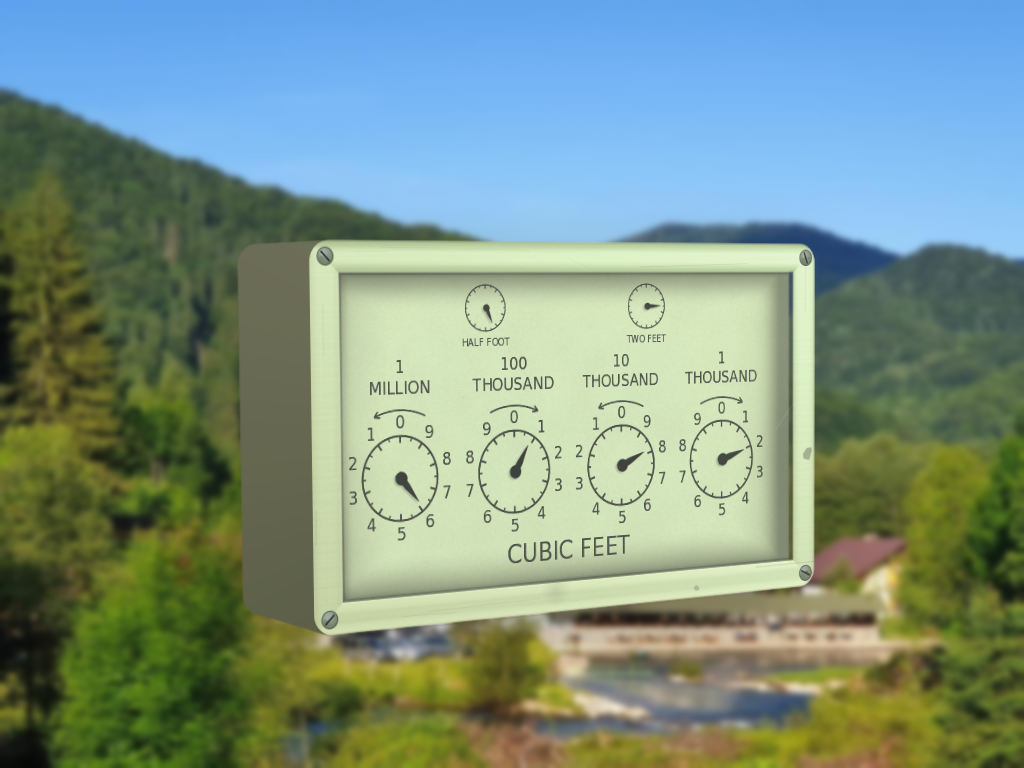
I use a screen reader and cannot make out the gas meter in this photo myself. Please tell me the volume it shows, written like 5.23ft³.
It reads 608200ft³
